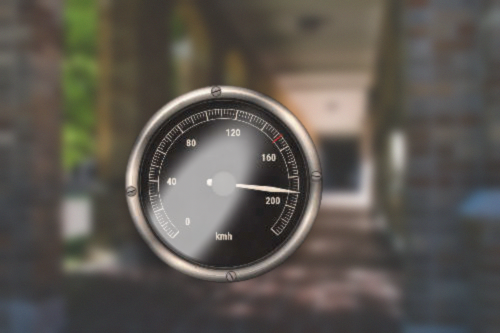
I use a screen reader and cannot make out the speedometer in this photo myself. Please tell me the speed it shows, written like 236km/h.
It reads 190km/h
